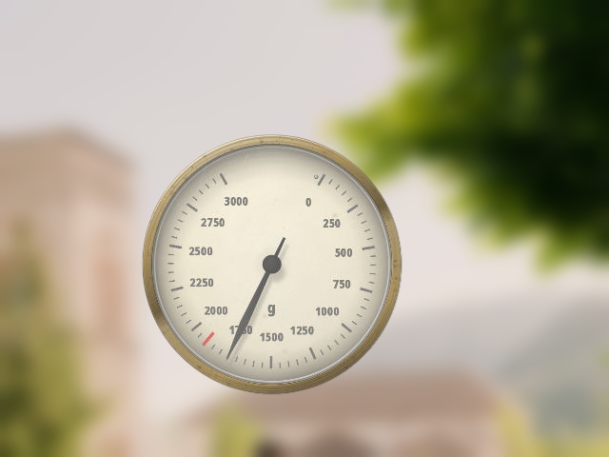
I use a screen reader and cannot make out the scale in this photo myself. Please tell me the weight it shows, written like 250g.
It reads 1750g
